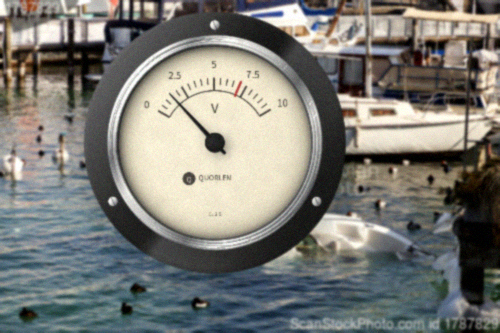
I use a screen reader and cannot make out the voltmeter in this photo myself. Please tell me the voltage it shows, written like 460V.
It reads 1.5V
